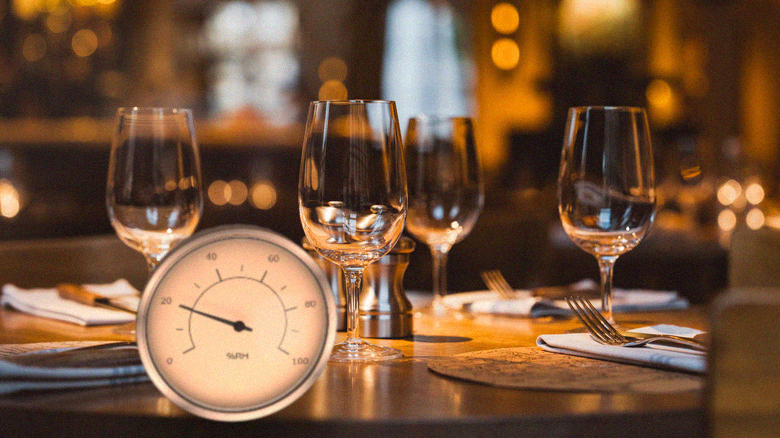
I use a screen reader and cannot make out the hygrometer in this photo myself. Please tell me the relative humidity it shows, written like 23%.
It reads 20%
